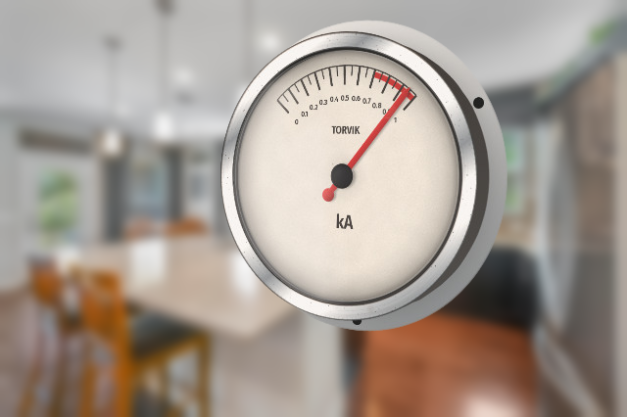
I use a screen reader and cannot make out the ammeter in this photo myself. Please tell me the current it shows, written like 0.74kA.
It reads 0.95kA
